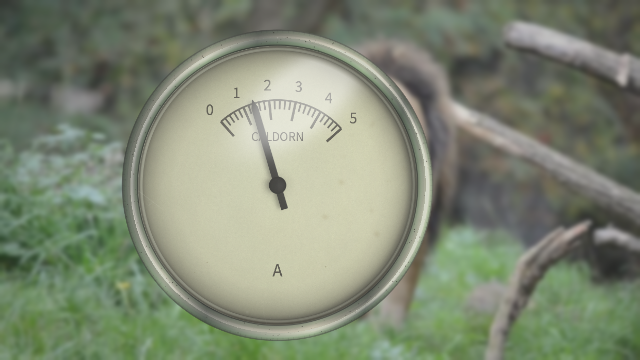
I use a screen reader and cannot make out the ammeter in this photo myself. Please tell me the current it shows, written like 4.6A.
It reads 1.4A
